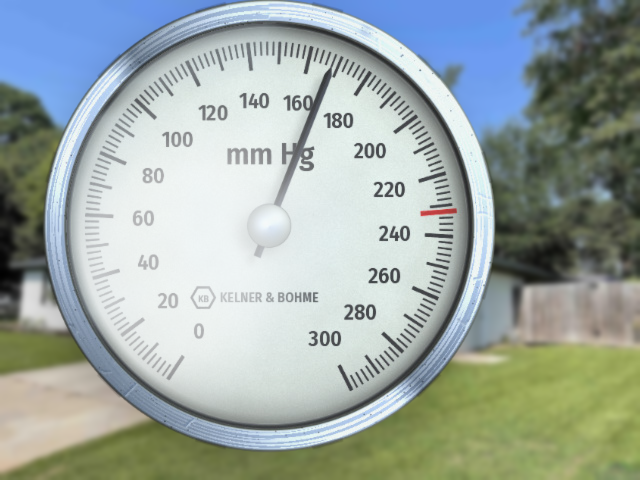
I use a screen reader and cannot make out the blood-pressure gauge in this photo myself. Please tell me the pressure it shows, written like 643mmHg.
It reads 168mmHg
